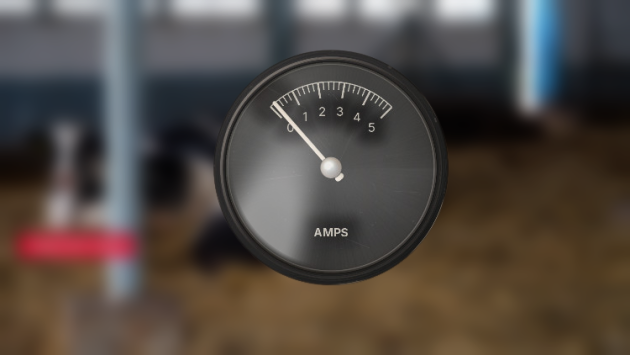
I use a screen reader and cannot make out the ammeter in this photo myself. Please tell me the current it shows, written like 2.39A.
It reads 0.2A
